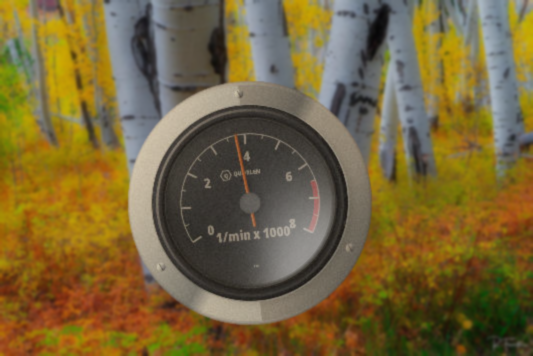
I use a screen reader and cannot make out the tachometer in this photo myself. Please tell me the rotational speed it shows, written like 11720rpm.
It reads 3750rpm
